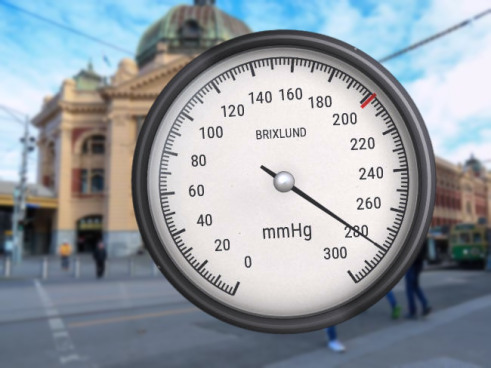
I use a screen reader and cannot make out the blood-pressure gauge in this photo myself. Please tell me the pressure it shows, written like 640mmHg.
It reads 280mmHg
